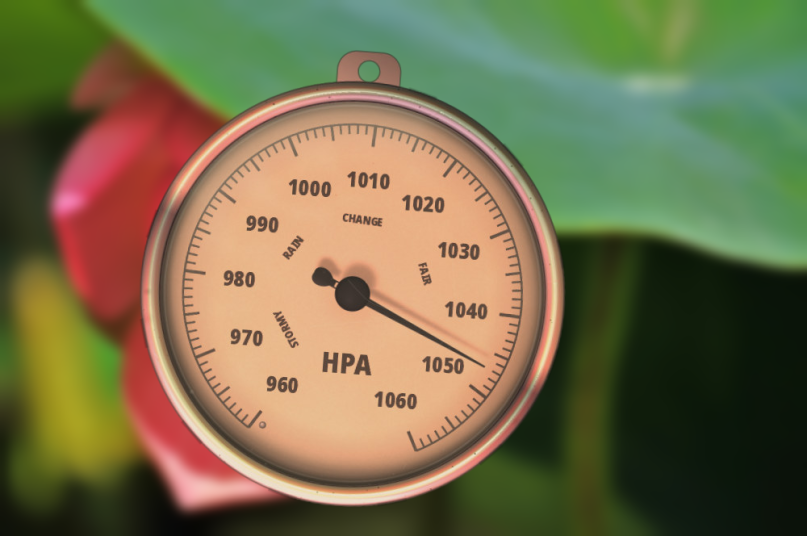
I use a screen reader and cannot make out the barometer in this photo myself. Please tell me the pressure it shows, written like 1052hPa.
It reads 1047hPa
